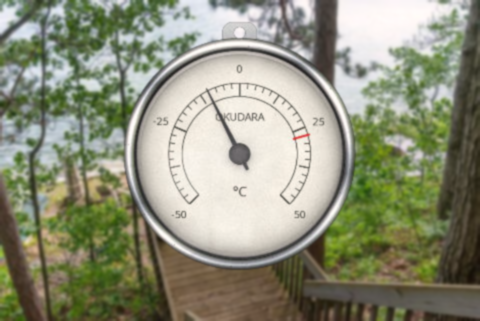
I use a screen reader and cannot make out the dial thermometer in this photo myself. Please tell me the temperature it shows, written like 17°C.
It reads -10°C
